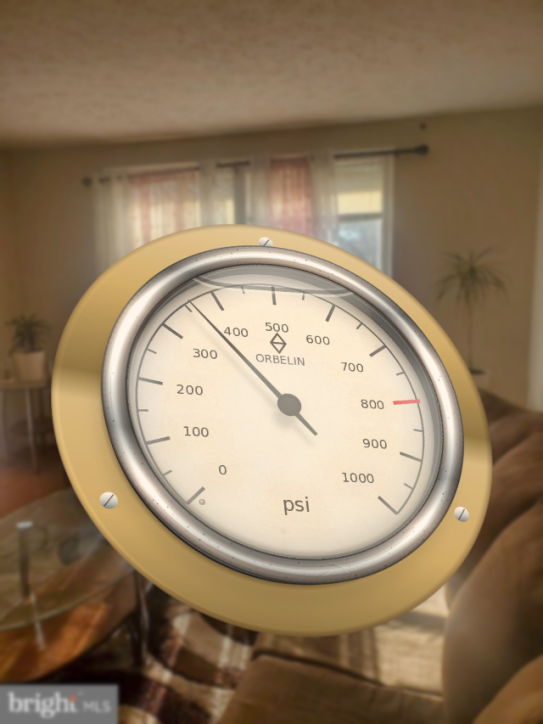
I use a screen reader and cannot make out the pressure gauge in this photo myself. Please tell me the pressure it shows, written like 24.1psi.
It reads 350psi
